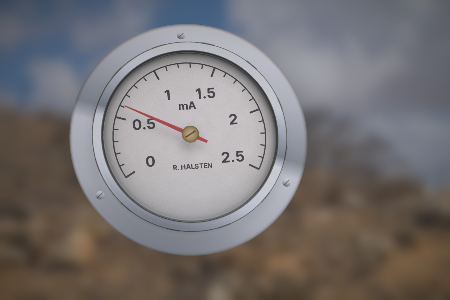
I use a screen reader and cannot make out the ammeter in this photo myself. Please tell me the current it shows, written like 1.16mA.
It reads 0.6mA
